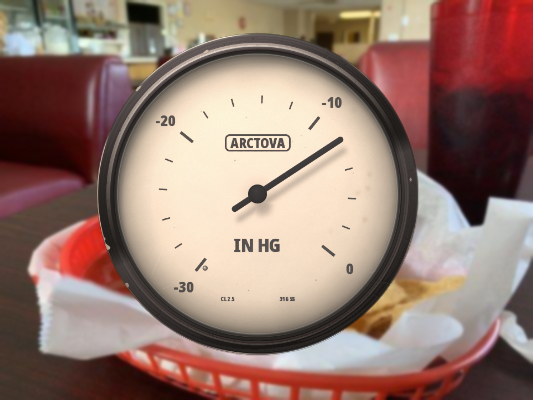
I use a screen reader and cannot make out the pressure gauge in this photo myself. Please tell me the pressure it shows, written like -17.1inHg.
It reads -8inHg
